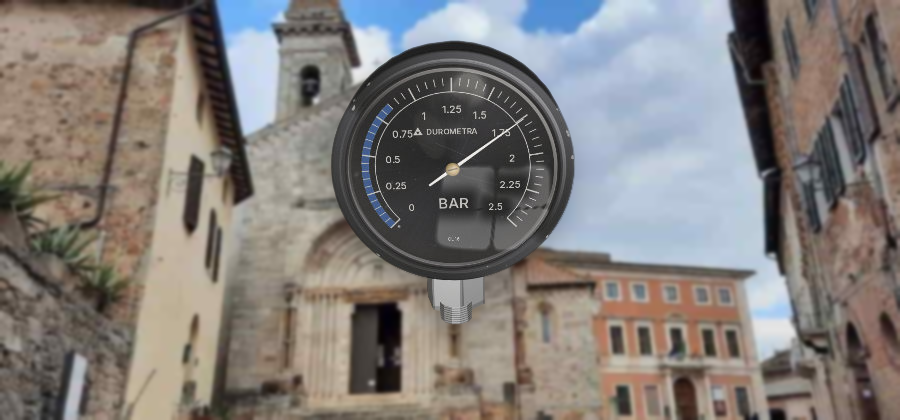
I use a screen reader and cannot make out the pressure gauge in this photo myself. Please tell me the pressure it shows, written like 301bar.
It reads 1.75bar
